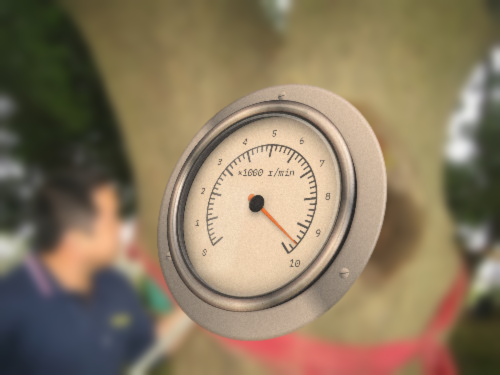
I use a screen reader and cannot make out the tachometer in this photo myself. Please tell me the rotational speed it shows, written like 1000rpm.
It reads 9600rpm
